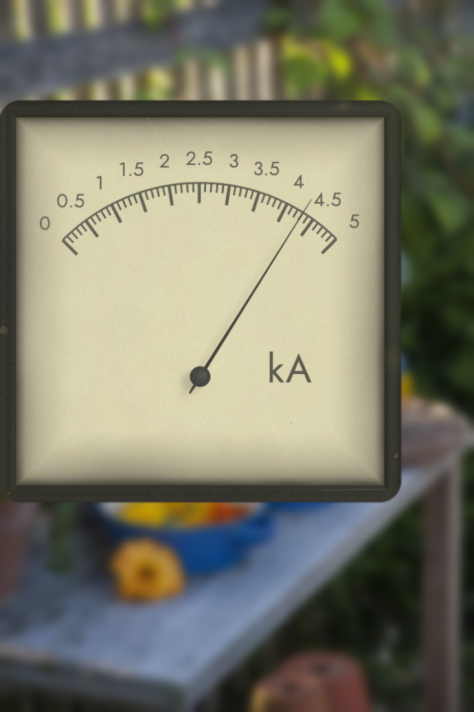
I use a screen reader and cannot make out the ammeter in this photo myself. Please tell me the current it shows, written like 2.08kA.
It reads 4.3kA
